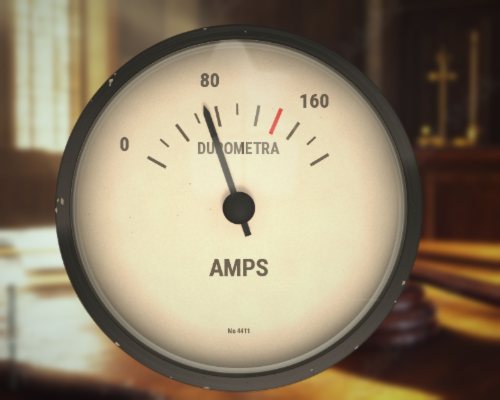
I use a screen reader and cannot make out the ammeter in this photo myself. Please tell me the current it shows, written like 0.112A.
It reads 70A
